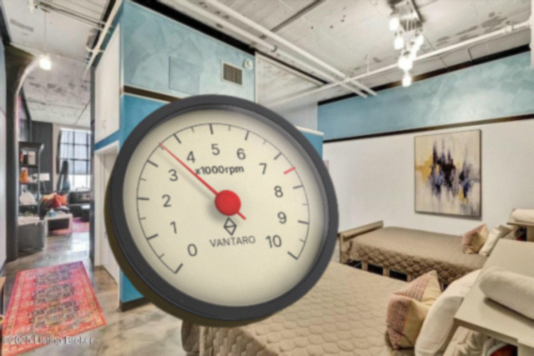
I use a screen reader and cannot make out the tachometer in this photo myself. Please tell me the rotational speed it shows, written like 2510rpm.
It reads 3500rpm
